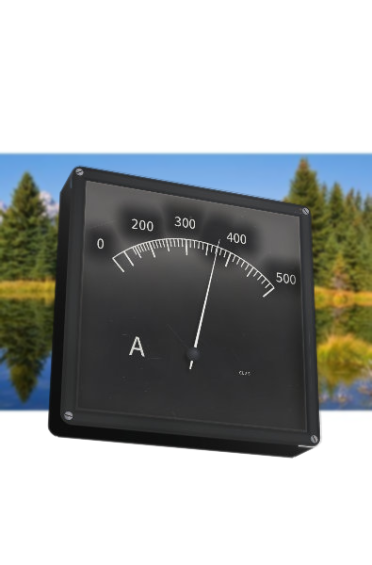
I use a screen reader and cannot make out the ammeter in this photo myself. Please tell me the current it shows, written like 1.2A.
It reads 370A
